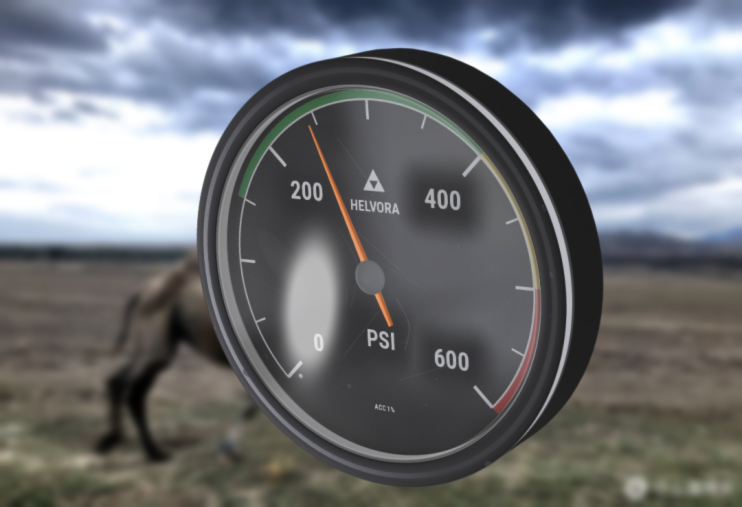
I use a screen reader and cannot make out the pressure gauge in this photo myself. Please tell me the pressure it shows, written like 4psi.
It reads 250psi
